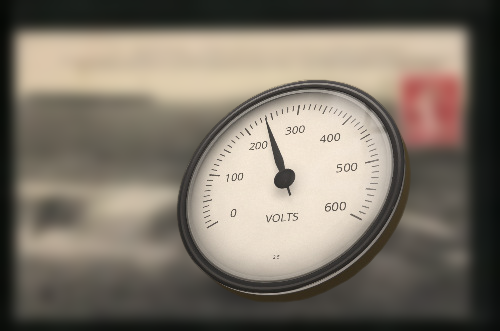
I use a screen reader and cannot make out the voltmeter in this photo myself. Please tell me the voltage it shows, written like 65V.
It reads 240V
